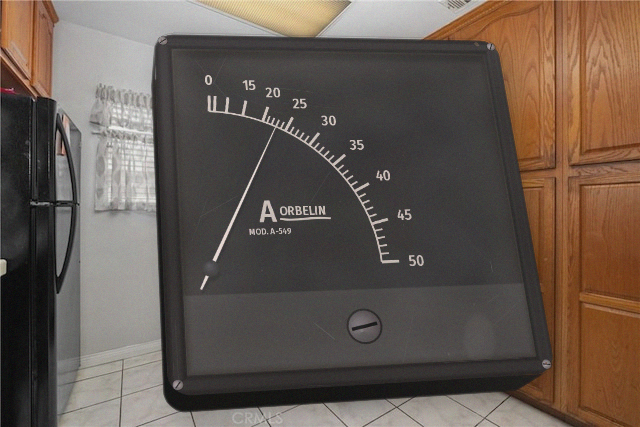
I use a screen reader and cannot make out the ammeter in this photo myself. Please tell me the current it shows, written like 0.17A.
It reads 23A
